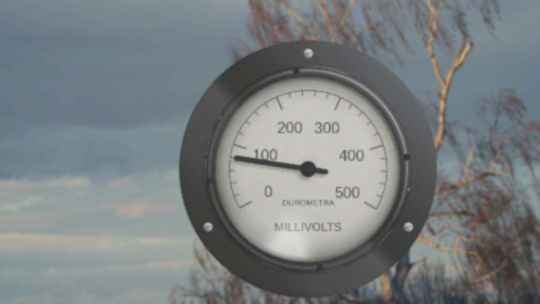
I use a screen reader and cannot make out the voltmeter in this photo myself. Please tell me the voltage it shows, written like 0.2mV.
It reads 80mV
